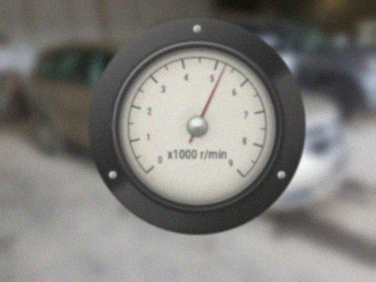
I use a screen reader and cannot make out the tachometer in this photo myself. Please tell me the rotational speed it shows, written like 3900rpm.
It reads 5250rpm
